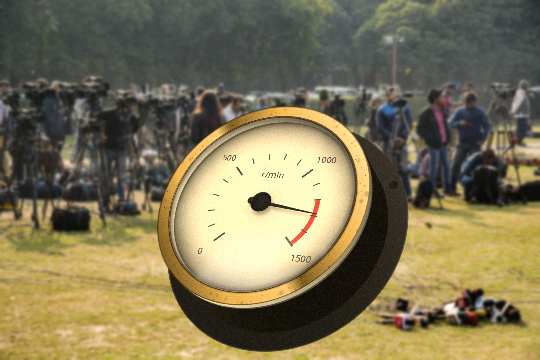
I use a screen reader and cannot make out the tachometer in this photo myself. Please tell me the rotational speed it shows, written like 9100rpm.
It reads 1300rpm
